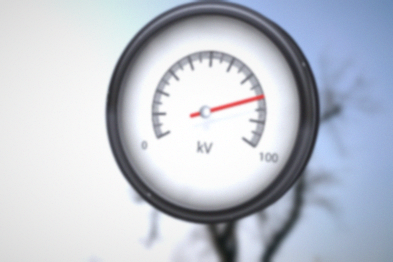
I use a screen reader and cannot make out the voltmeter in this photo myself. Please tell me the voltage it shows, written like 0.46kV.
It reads 80kV
